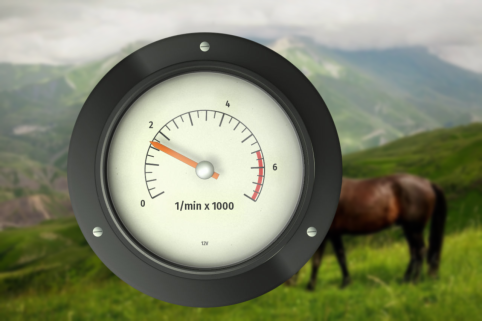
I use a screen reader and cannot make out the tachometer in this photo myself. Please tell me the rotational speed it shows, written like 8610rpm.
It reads 1625rpm
